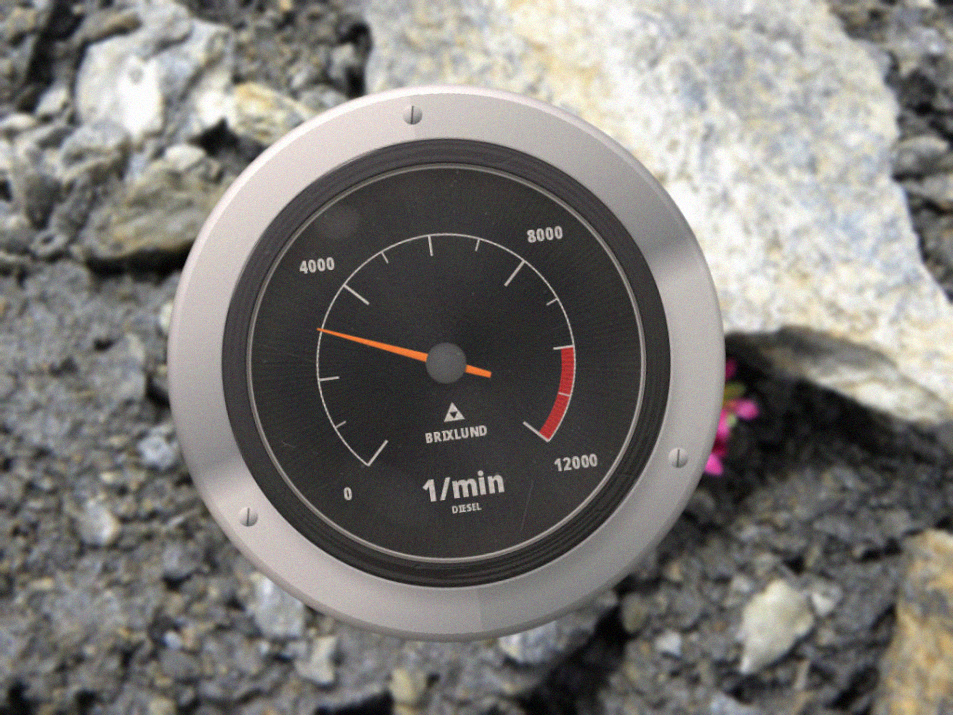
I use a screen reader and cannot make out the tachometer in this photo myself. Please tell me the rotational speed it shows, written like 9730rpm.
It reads 3000rpm
